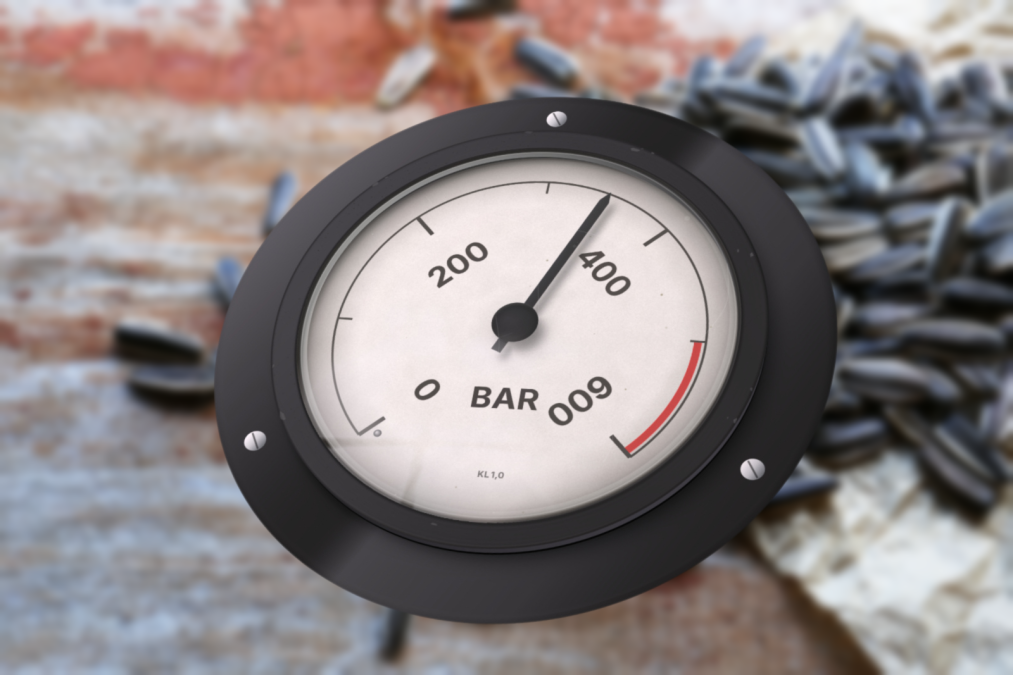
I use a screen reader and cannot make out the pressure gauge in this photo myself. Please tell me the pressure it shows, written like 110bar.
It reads 350bar
